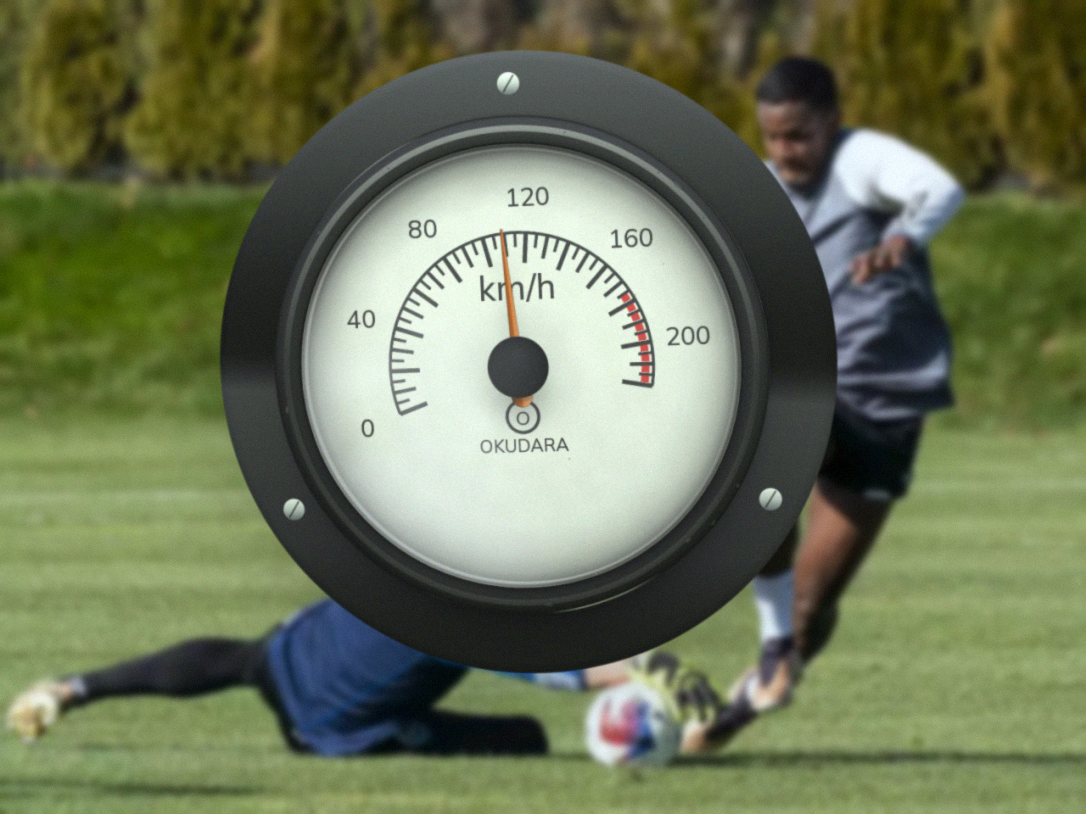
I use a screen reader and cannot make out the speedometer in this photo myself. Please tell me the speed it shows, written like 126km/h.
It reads 110km/h
